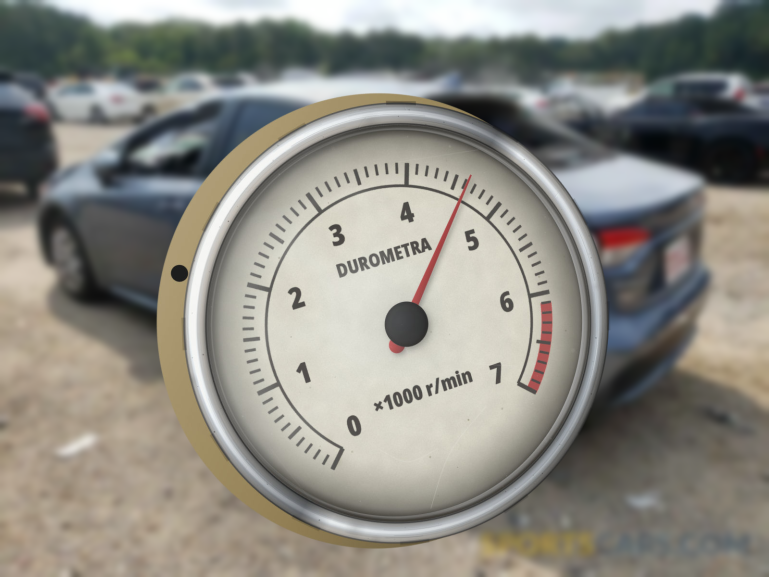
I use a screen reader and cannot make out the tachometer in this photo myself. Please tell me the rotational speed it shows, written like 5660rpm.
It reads 4600rpm
